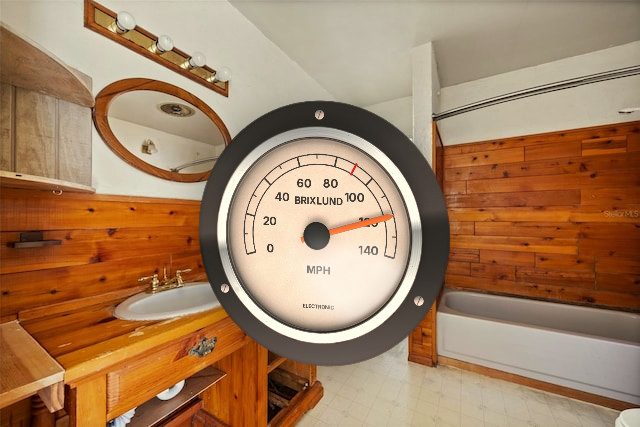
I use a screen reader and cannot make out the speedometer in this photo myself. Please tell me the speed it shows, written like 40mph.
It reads 120mph
